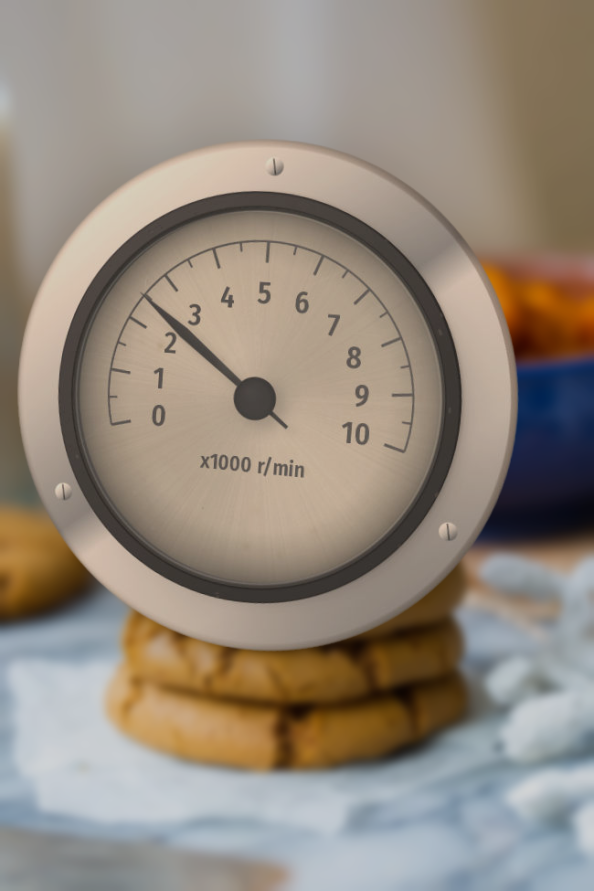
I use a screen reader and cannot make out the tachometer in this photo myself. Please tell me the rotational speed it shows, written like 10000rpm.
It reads 2500rpm
